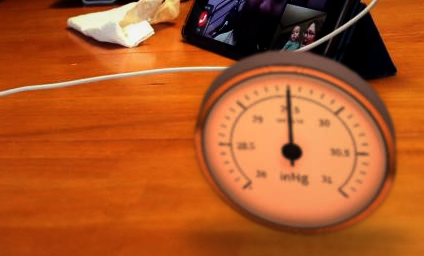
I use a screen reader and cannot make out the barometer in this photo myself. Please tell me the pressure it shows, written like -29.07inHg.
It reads 29.5inHg
